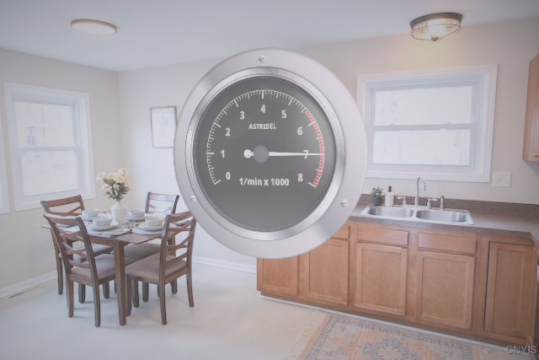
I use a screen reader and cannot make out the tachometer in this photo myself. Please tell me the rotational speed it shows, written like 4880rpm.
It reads 7000rpm
